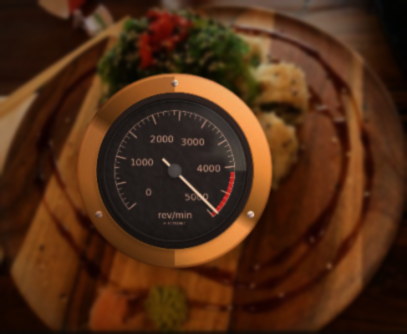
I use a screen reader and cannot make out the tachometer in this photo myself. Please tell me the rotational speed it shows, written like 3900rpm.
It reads 4900rpm
